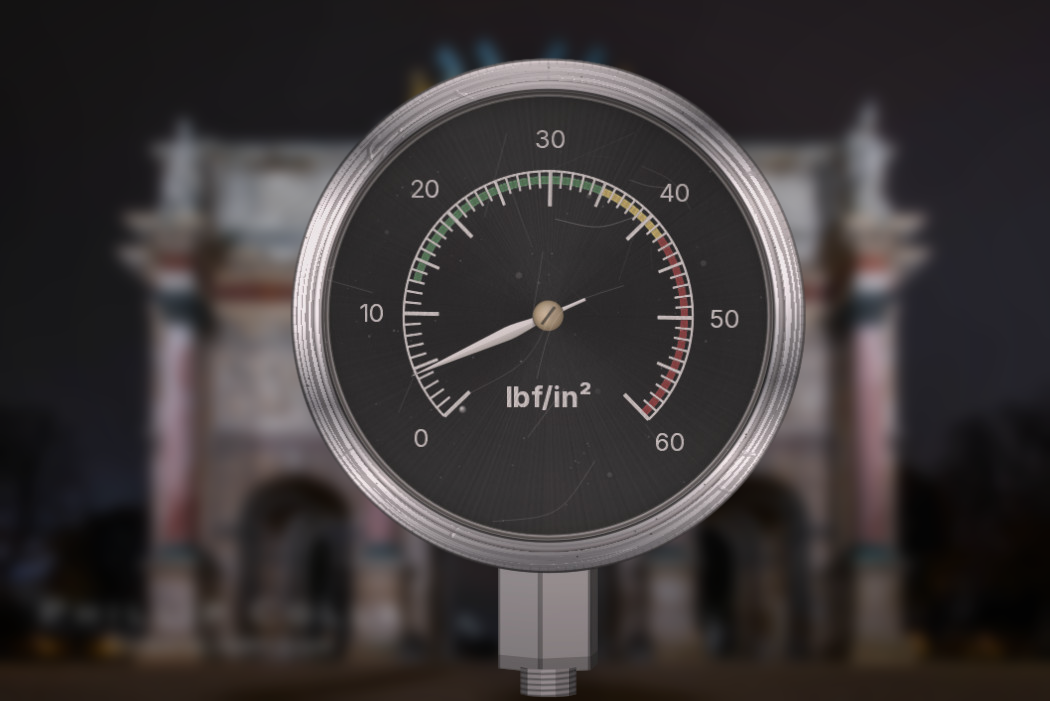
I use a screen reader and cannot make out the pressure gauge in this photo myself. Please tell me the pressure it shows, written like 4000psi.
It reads 4.5psi
